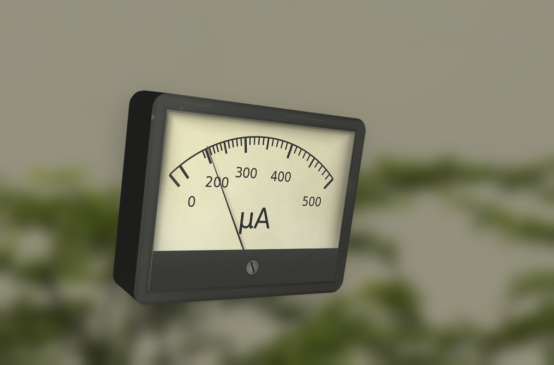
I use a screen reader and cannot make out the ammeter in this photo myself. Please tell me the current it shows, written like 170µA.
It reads 200µA
